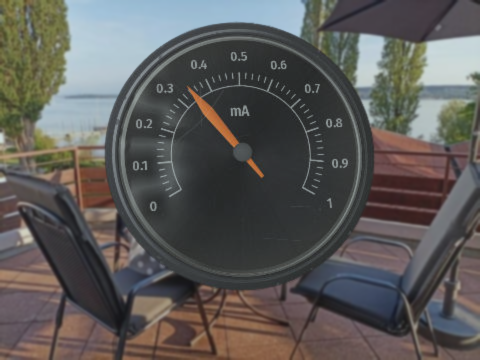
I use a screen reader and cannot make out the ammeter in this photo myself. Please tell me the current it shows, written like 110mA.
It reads 0.34mA
